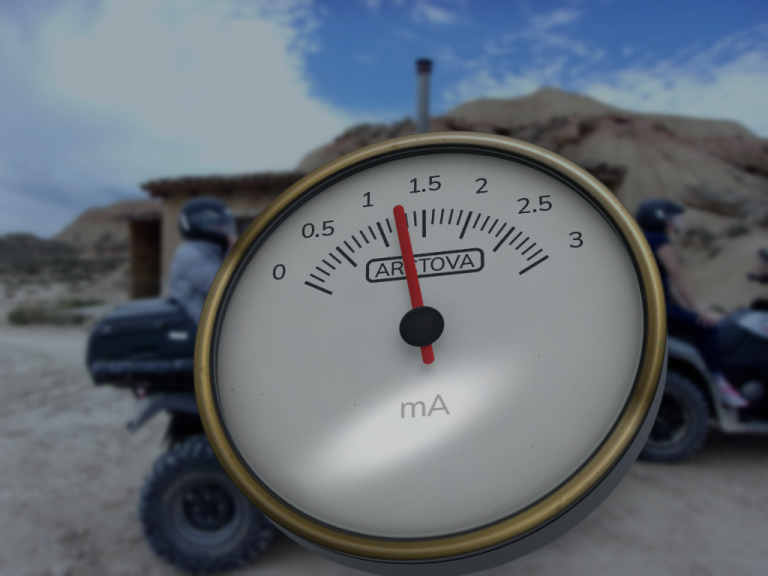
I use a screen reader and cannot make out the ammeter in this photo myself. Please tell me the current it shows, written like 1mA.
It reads 1.25mA
